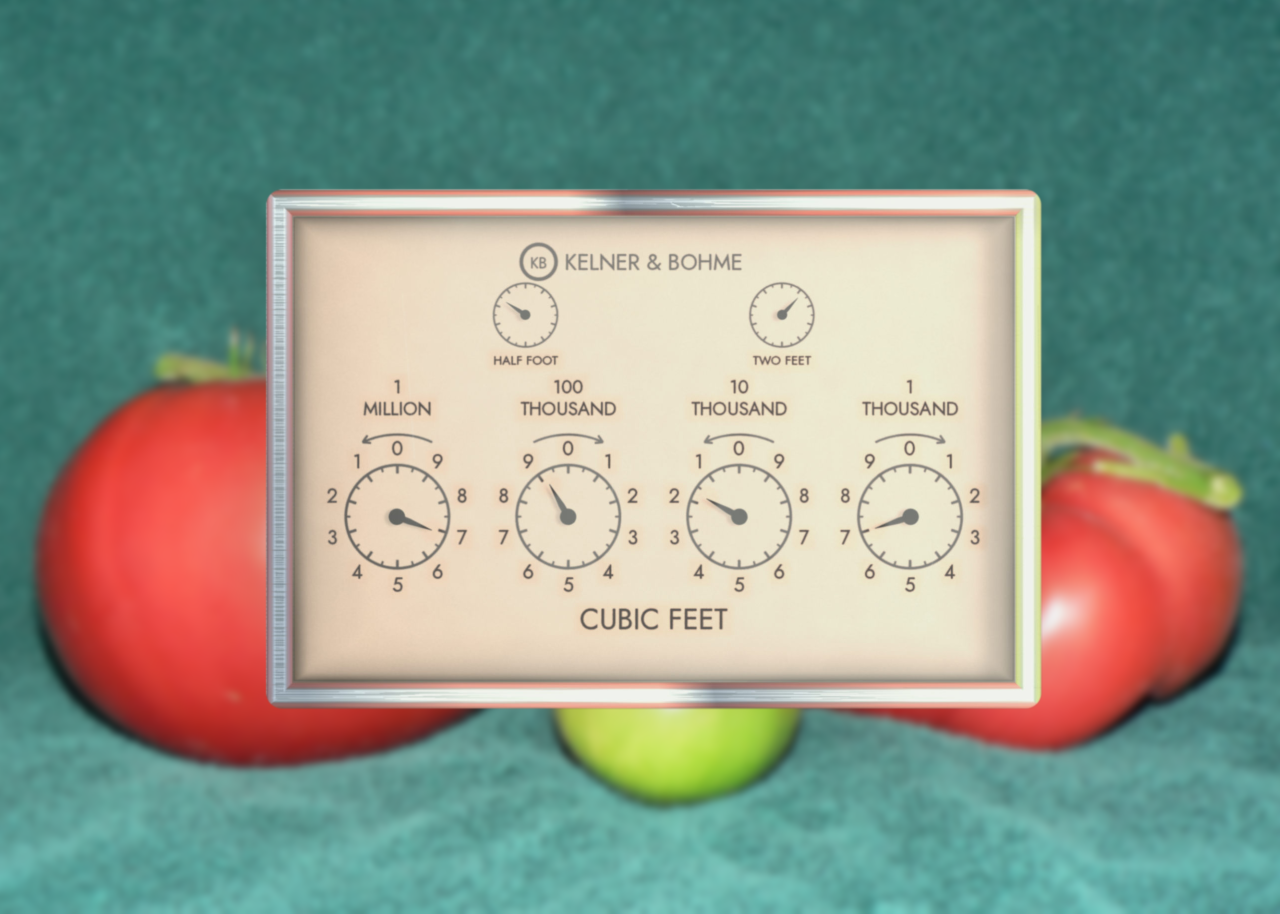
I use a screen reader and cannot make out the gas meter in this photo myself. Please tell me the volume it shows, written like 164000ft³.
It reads 691700ft³
